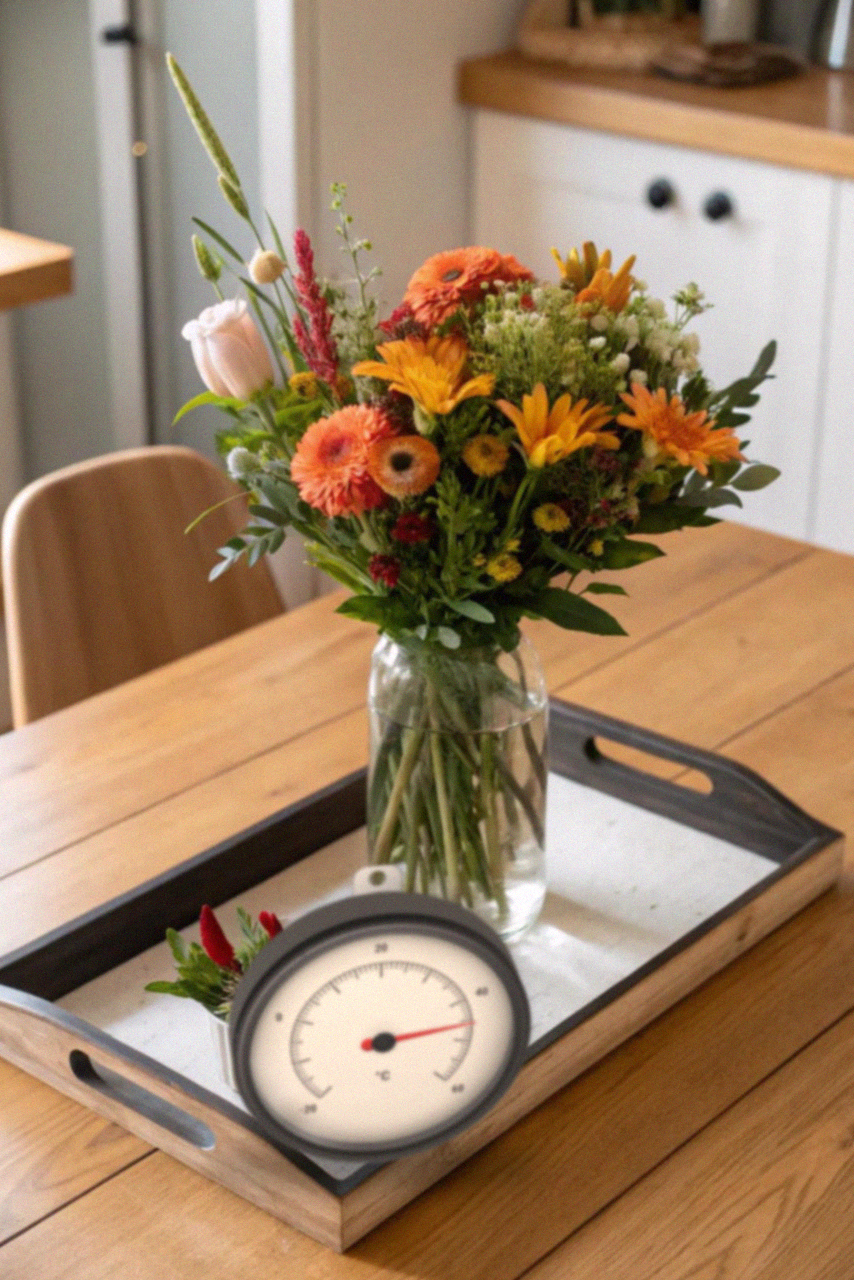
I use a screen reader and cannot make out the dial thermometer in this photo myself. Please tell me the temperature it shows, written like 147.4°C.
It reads 45°C
